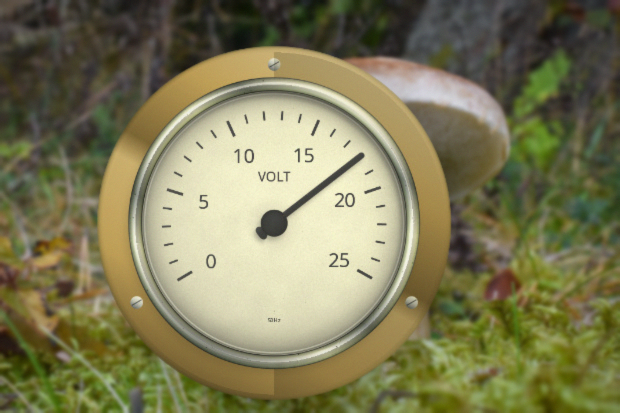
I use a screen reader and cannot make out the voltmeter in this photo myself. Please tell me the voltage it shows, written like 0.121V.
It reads 18V
